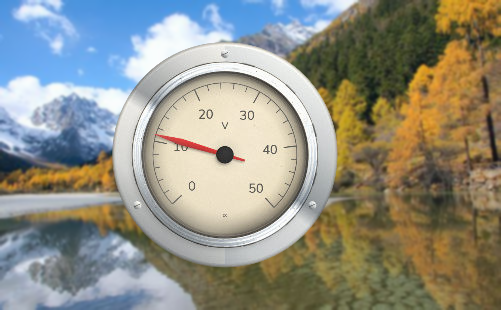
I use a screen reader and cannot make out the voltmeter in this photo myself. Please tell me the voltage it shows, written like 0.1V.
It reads 11V
